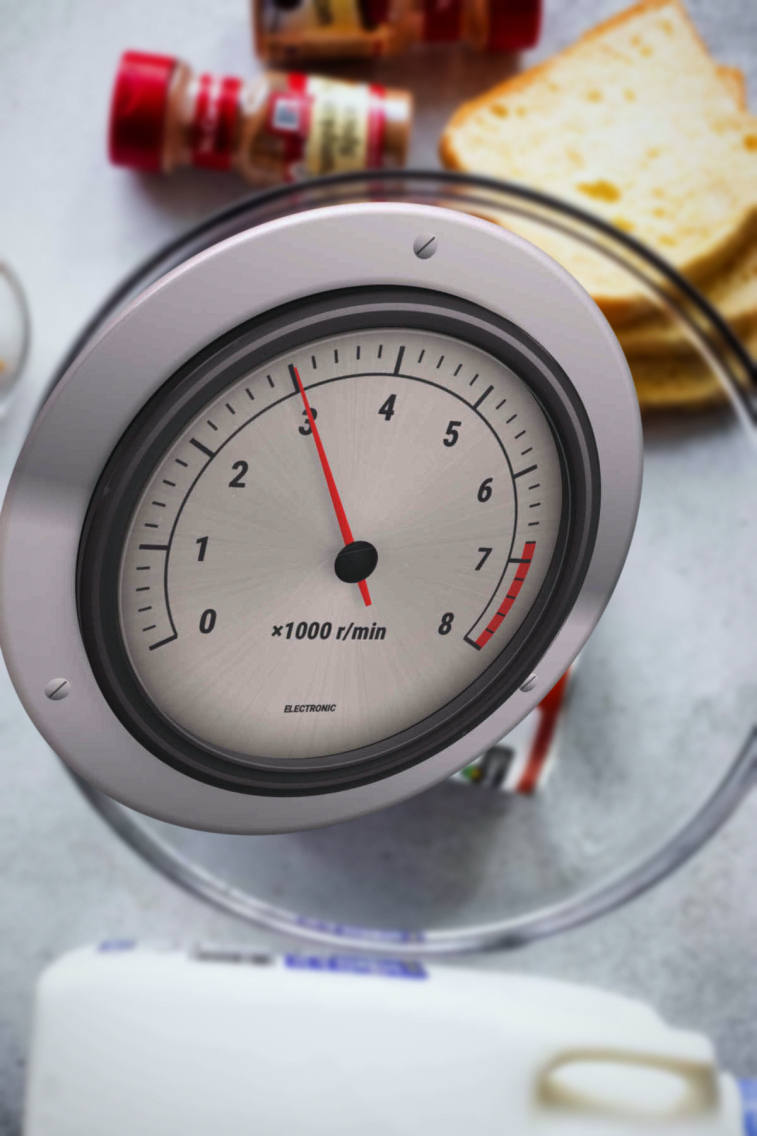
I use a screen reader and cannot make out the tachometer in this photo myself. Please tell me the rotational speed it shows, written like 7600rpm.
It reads 3000rpm
